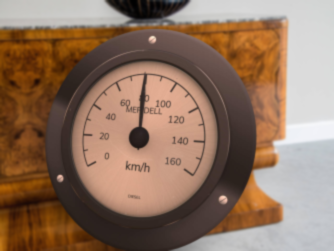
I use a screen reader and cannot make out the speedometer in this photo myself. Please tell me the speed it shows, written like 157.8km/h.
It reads 80km/h
